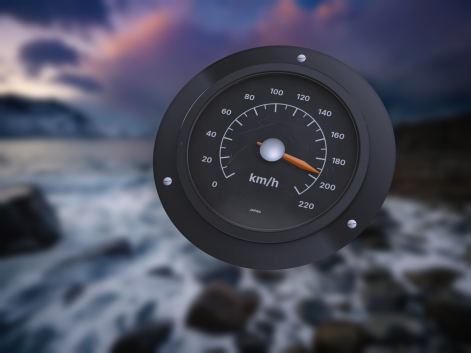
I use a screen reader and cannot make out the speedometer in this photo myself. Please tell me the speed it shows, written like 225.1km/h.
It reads 195km/h
